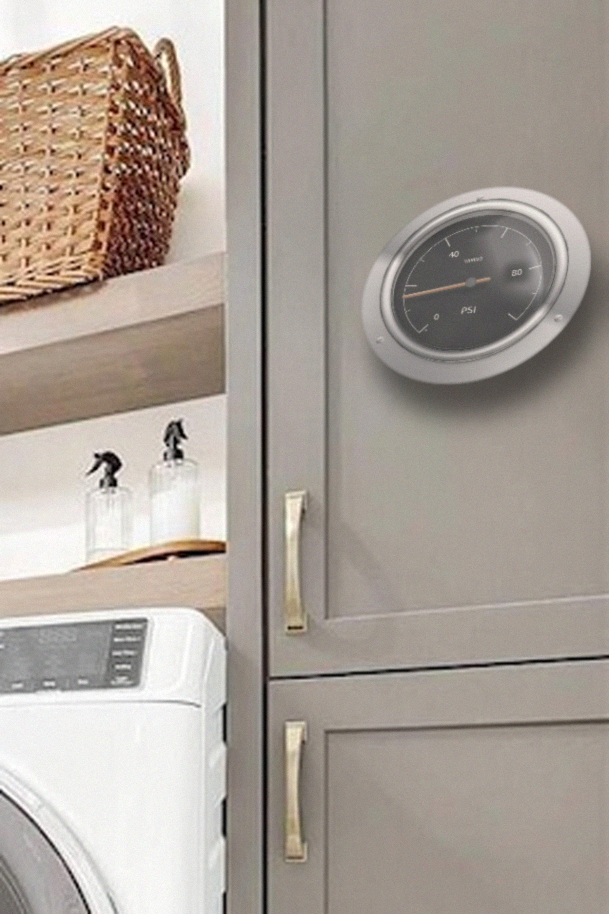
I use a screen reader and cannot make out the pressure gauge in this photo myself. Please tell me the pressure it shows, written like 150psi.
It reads 15psi
